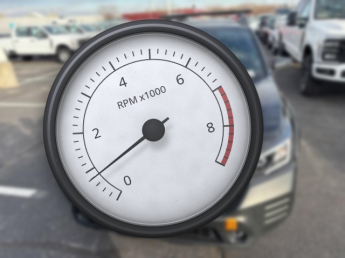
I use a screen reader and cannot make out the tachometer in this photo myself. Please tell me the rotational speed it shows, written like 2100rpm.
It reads 800rpm
